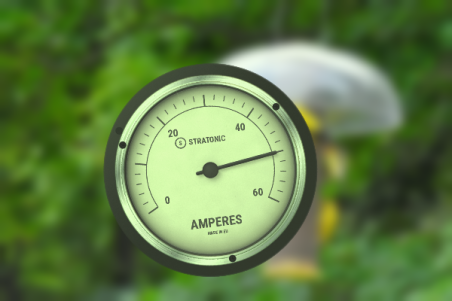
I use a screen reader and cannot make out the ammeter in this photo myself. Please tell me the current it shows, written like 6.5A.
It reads 50A
